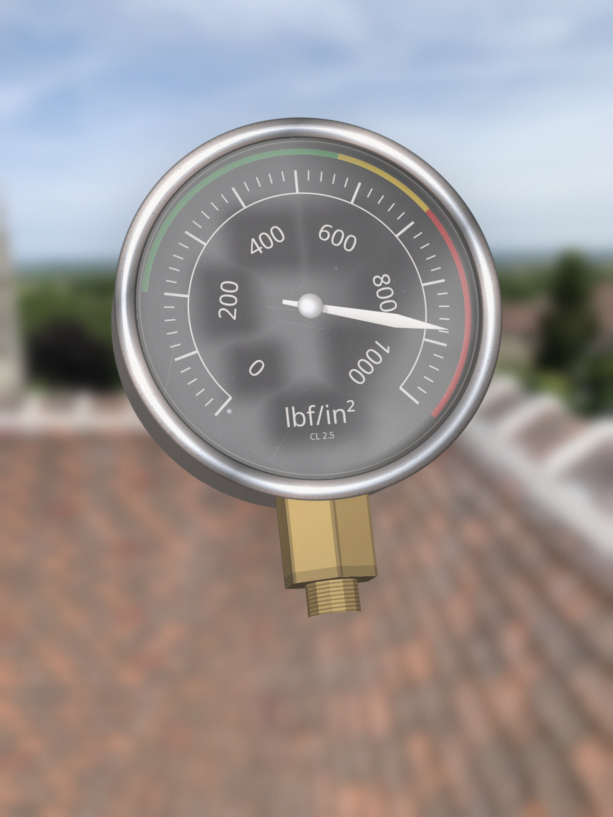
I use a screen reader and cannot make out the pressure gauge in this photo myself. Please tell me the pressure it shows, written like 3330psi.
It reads 880psi
